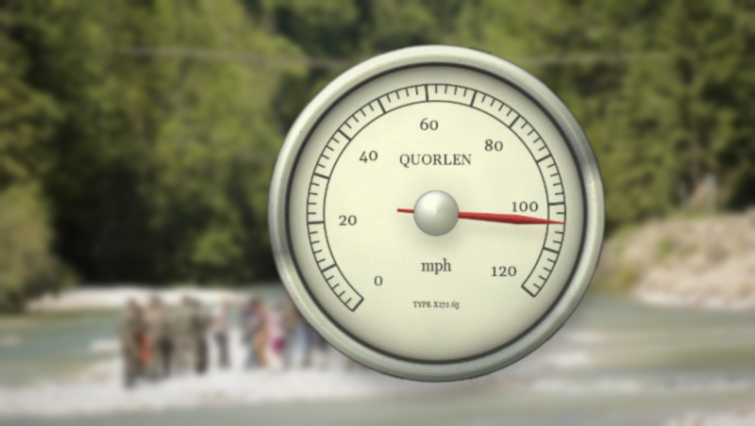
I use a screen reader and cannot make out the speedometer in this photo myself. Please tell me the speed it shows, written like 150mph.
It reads 104mph
